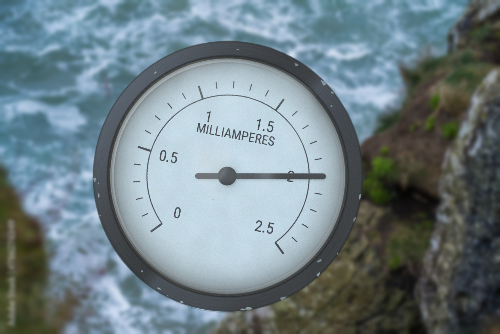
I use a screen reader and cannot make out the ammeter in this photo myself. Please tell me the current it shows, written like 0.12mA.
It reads 2mA
